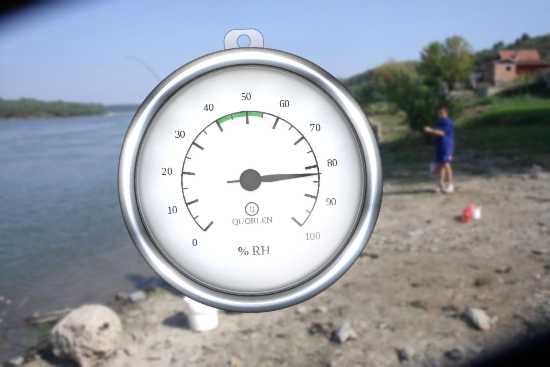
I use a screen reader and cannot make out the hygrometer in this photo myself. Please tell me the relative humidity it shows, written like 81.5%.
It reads 82.5%
